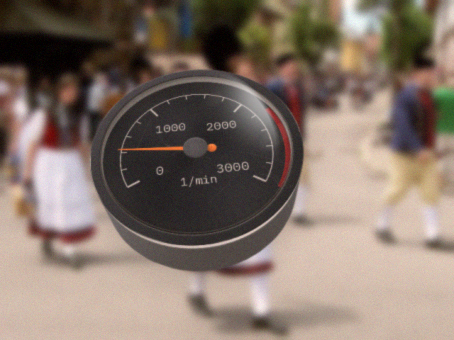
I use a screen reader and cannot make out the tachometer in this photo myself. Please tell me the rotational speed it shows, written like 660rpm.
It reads 400rpm
